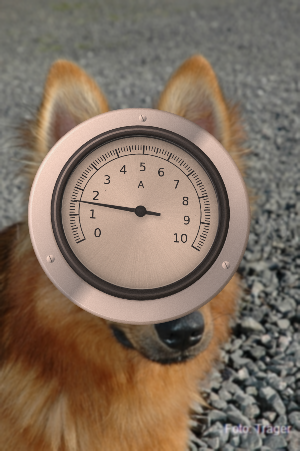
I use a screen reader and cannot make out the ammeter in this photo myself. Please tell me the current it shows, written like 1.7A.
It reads 1.5A
